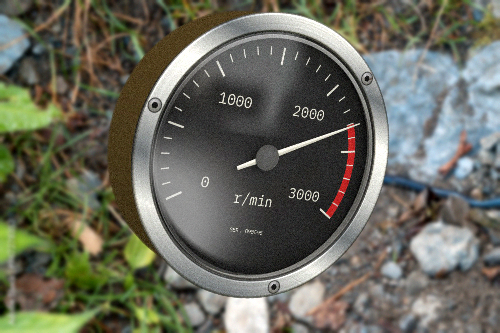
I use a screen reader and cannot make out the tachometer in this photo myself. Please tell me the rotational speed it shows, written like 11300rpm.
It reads 2300rpm
